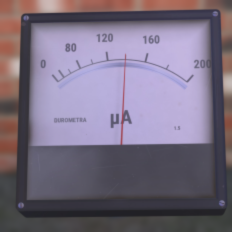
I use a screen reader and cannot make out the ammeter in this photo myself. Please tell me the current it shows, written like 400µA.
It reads 140µA
